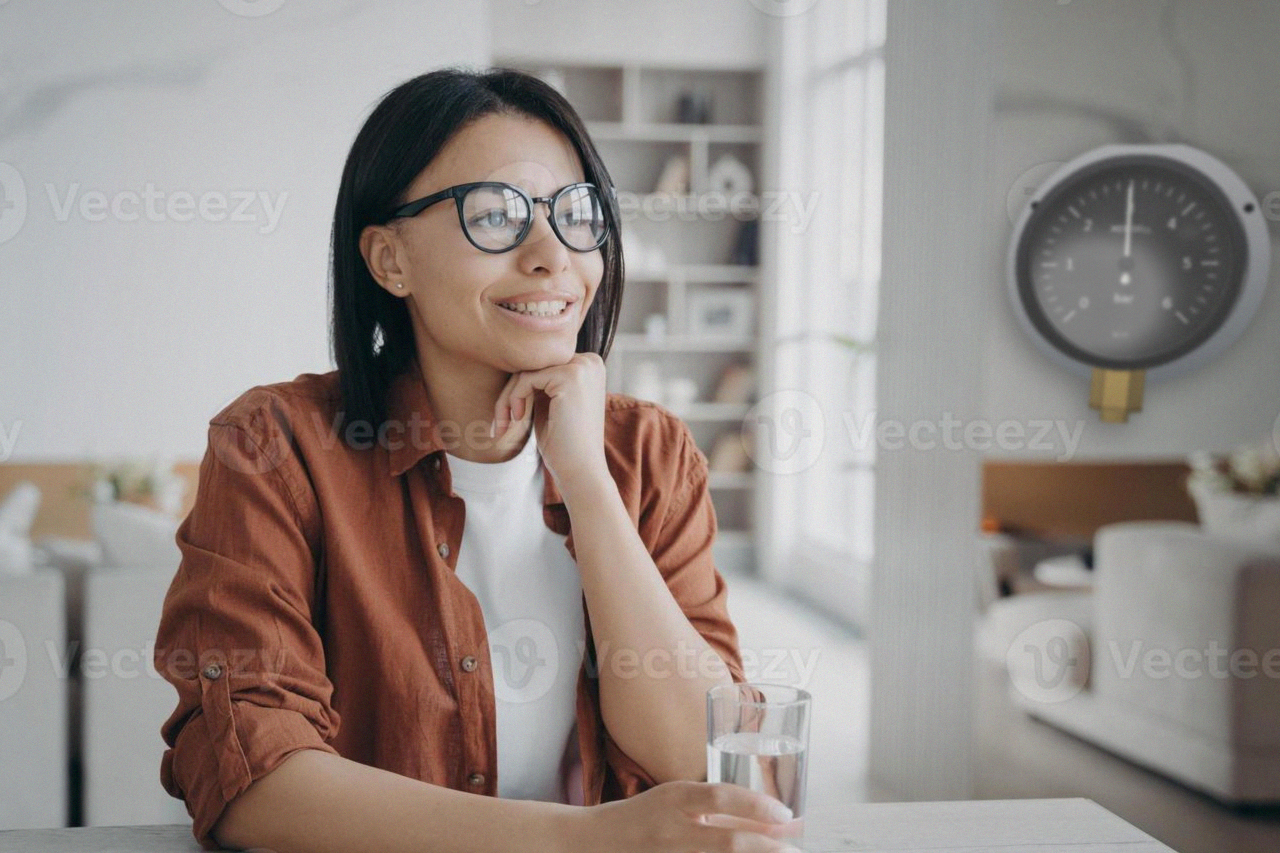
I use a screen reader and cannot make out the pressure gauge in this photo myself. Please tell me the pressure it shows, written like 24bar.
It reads 3bar
